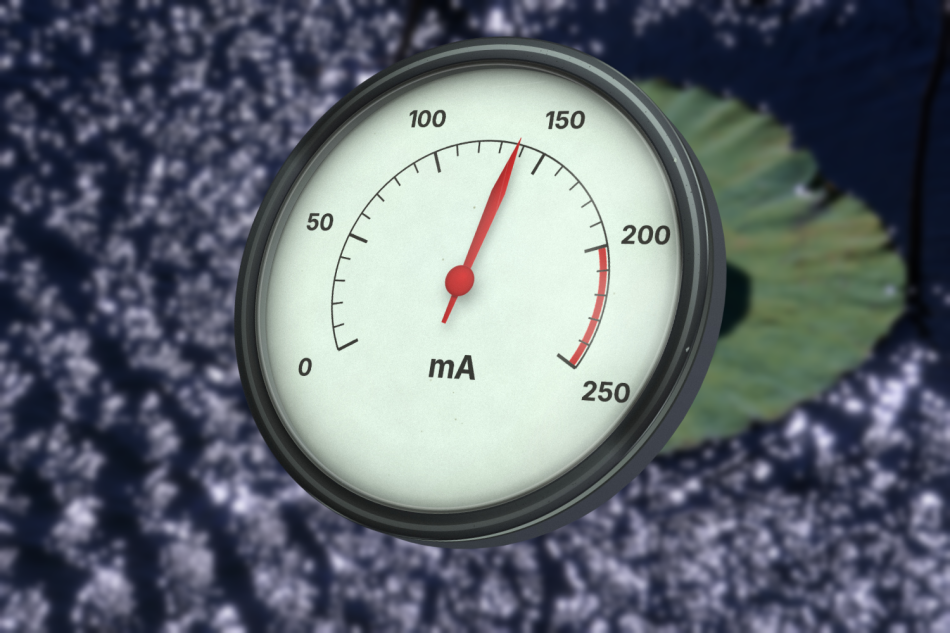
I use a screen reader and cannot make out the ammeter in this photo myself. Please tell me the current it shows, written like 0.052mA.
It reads 140mA
